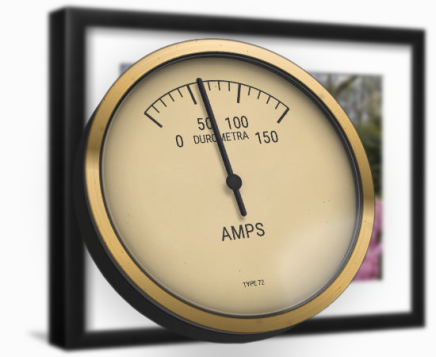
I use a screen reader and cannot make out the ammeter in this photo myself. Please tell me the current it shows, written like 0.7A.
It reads 60A
